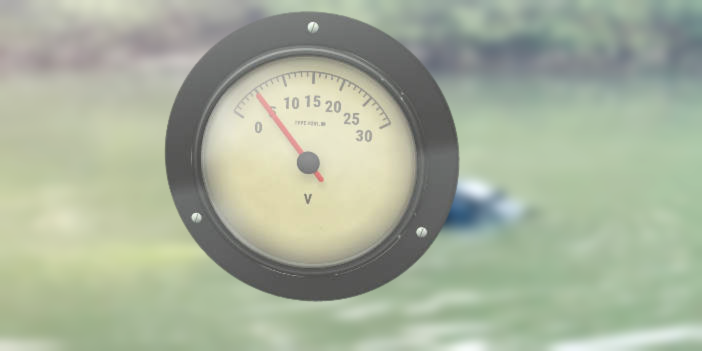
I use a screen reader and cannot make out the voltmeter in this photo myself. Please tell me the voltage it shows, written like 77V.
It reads 5V
